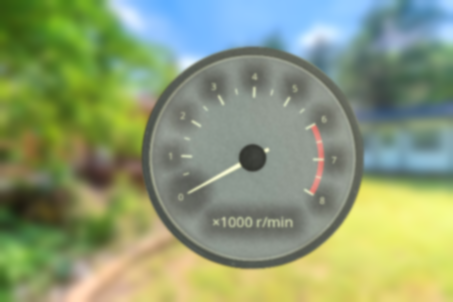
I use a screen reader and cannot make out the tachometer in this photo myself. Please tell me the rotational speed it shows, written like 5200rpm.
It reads 0rpm
